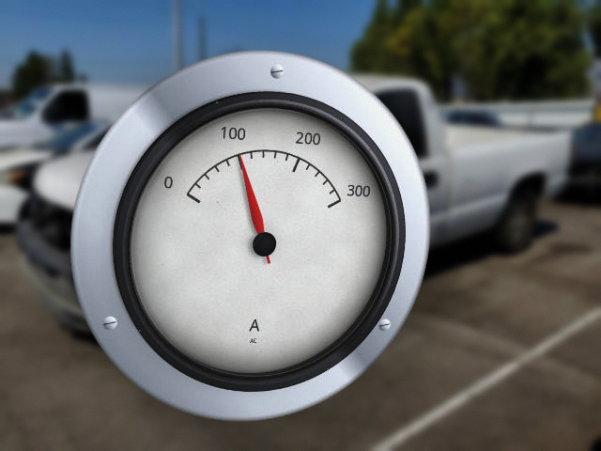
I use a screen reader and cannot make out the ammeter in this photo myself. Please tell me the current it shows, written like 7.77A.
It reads 100A
